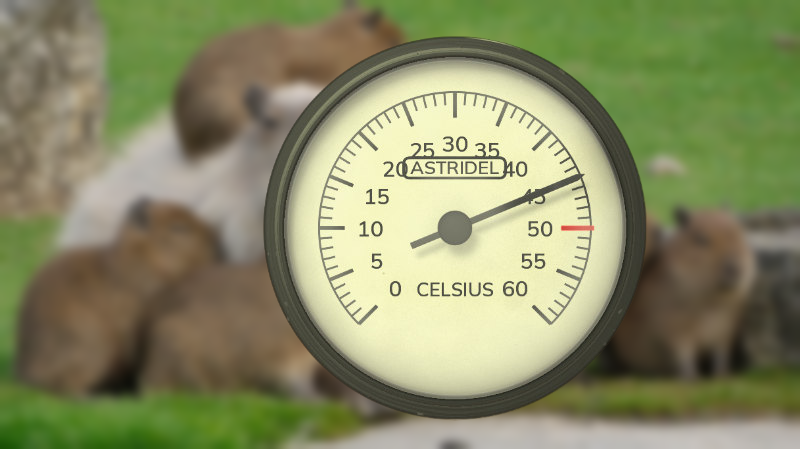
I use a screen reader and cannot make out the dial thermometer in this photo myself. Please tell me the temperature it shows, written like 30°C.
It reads 45°C
